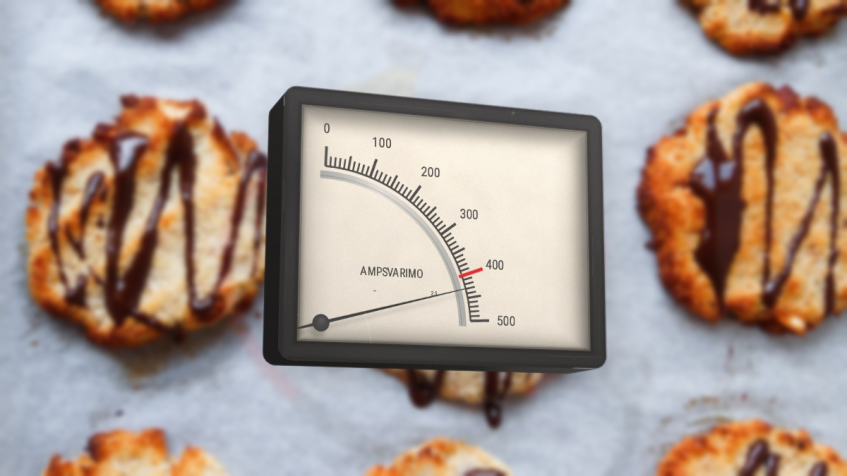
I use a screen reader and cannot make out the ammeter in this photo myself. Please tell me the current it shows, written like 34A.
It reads 430A
